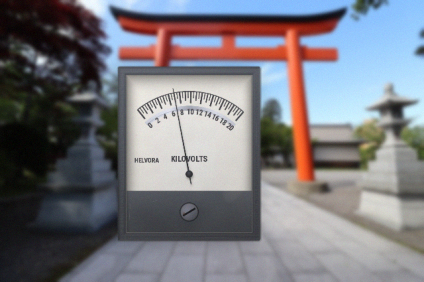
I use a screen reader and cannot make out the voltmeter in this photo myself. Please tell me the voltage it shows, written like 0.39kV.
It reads 7kV
